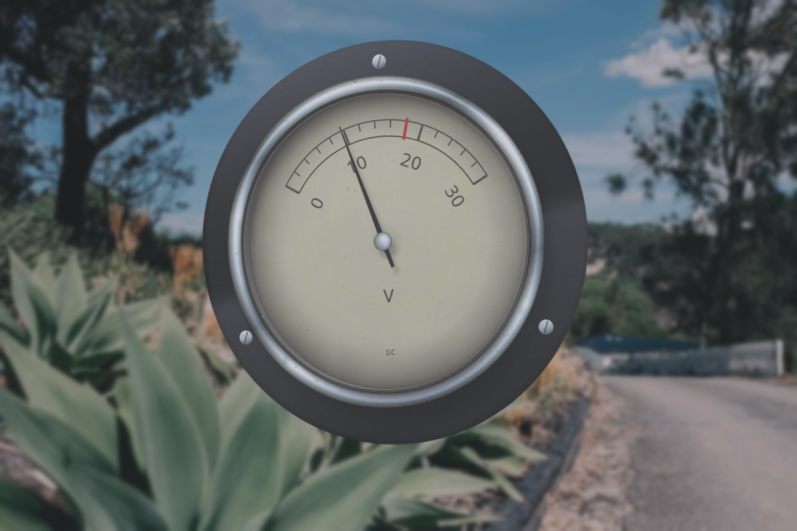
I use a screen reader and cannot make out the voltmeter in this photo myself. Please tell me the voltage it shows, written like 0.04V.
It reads 10V
